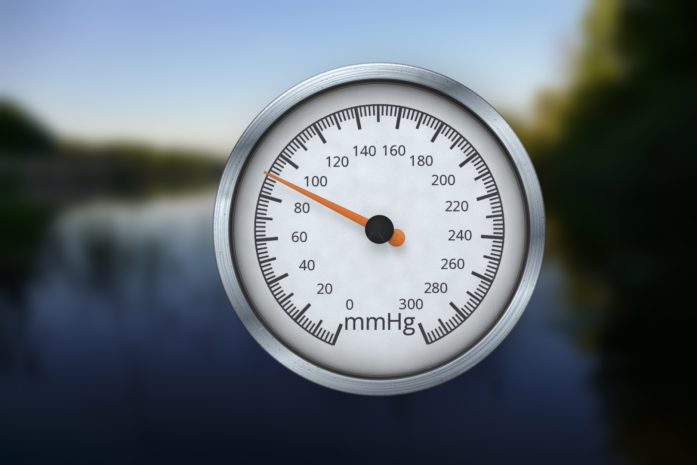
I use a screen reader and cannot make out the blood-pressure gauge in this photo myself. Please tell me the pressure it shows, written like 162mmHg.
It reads 90mmHg
